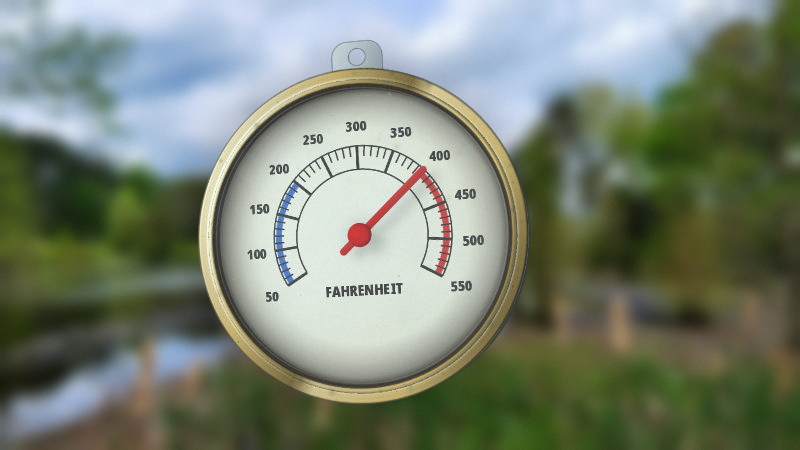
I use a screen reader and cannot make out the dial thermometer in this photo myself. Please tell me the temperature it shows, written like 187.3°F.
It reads 400°F
